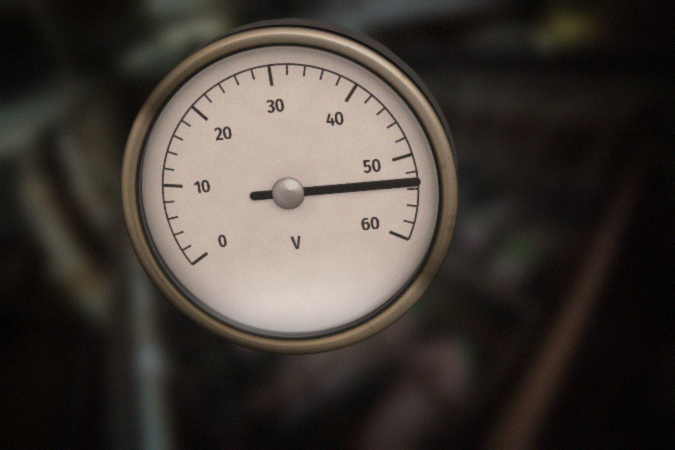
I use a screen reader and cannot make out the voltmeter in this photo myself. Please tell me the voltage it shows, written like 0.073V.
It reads 53V
